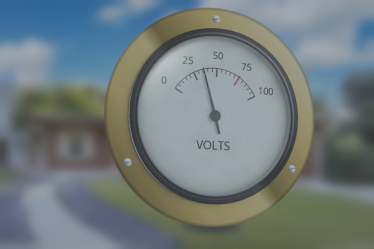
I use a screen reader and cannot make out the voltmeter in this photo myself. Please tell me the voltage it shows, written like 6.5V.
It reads 35V
